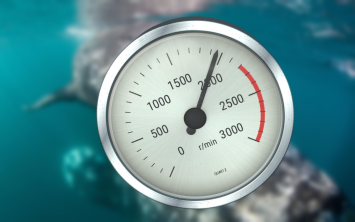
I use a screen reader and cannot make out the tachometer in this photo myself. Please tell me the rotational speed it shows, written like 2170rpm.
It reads 1950rpm
